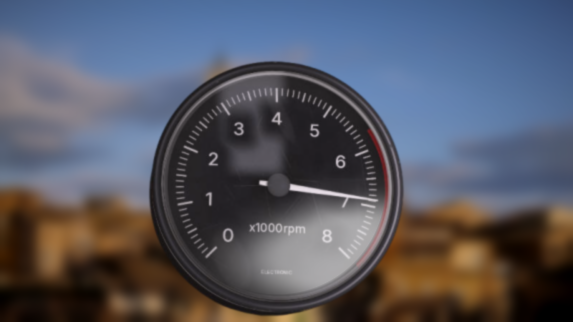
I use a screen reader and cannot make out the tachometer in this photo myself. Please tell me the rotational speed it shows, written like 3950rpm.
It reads 6900rpm
